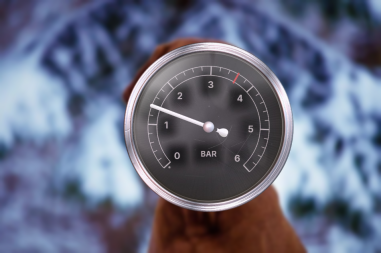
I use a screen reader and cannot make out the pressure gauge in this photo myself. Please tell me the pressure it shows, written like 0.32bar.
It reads 1.4bar
